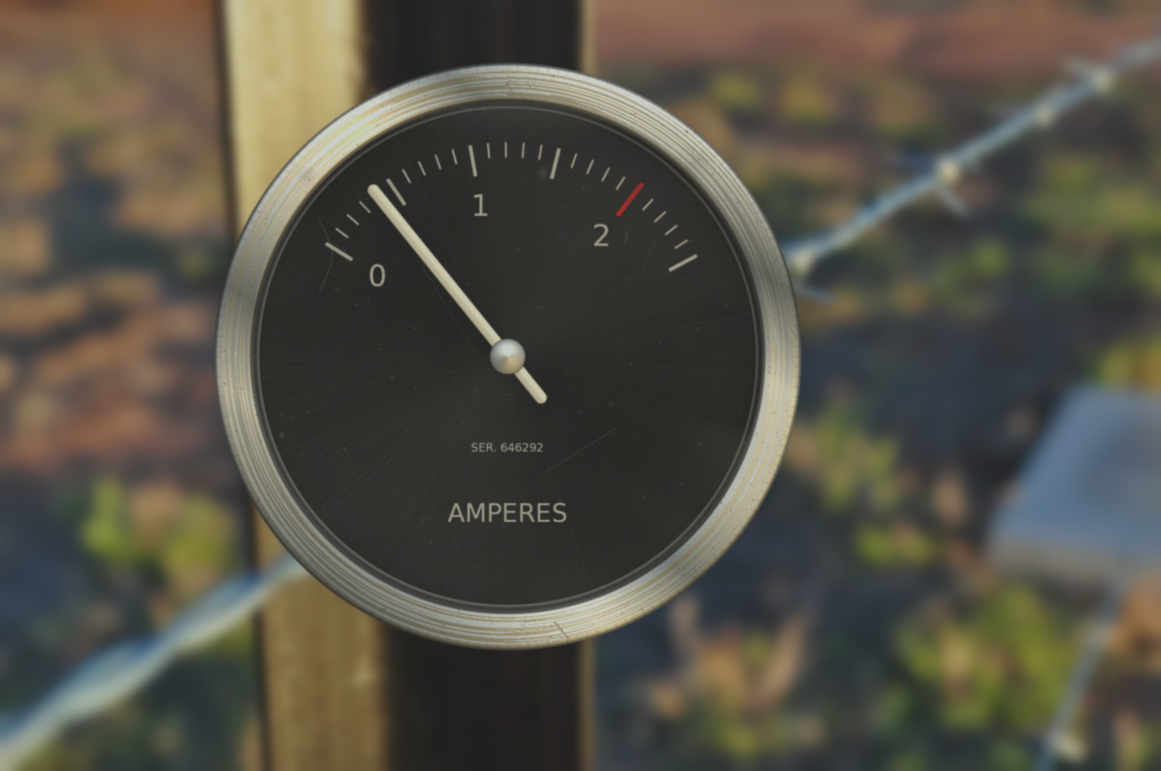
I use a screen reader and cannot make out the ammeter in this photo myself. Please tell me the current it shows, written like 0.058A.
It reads 0.4A
